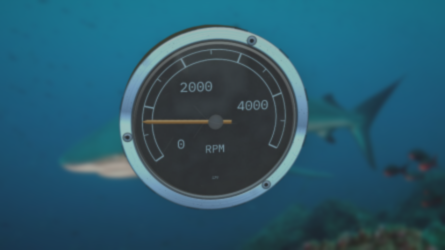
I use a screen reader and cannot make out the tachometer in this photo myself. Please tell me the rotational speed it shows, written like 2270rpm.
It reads 750rpm
